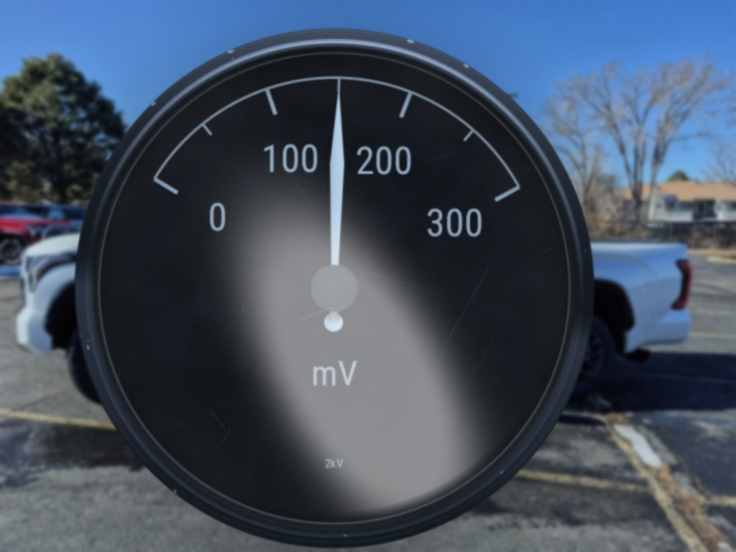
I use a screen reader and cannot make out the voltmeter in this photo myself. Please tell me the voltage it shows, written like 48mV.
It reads 150mV
